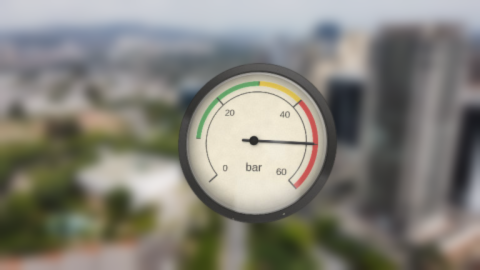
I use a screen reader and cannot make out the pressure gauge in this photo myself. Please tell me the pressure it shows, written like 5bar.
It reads 50bar
